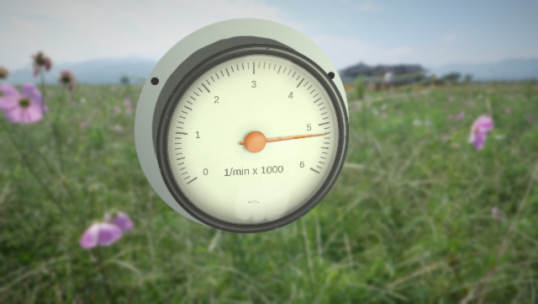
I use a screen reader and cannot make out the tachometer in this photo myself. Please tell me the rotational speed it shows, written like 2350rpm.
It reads 5200rpm
